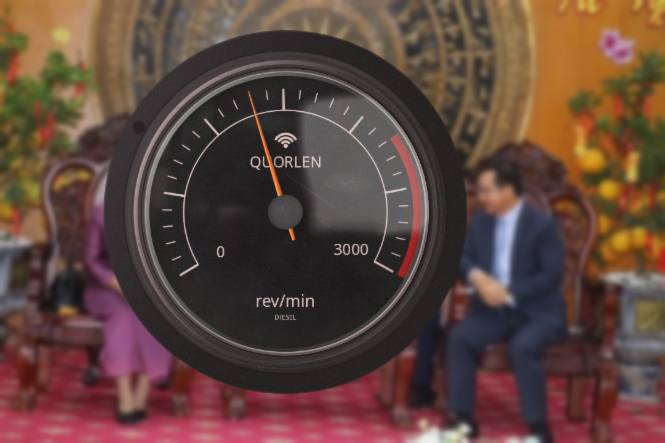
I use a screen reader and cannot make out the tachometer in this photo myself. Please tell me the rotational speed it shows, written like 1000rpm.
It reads 1300rpm
